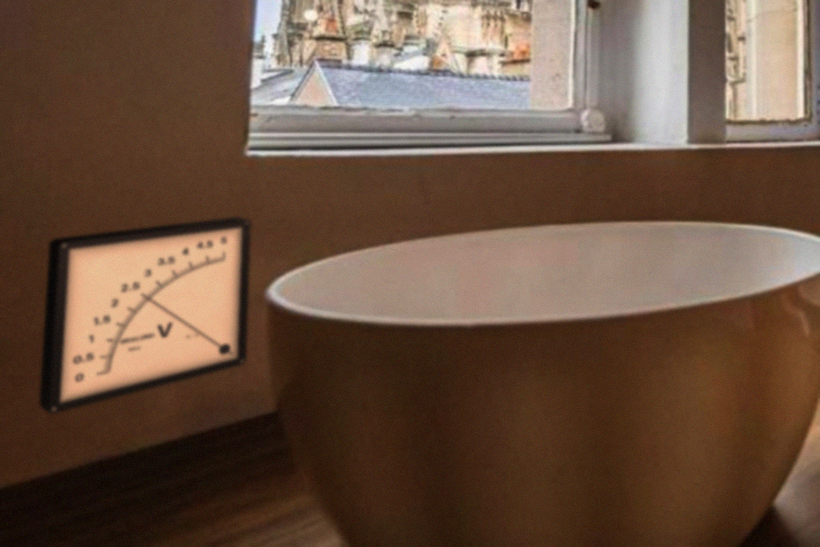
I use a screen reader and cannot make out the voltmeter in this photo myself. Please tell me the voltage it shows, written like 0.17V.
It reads 2.5V
